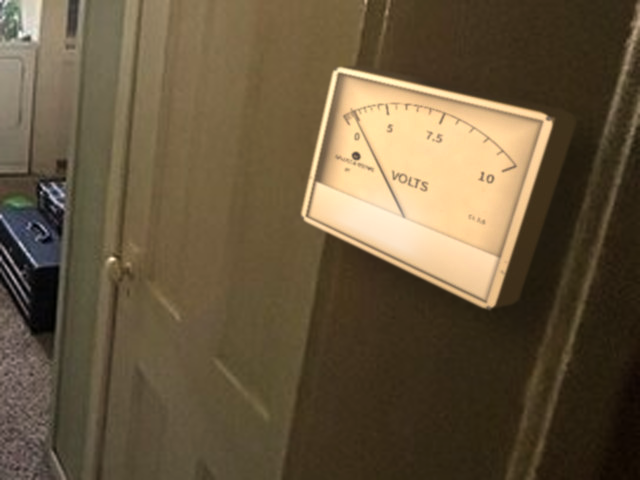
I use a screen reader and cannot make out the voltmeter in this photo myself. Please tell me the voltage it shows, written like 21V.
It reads 2.5V
